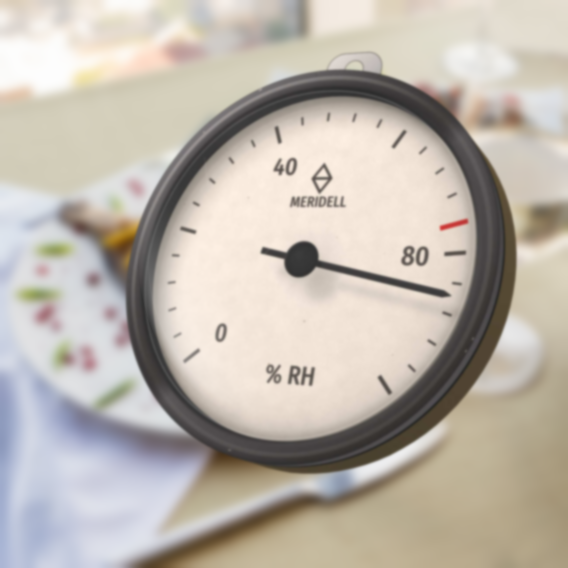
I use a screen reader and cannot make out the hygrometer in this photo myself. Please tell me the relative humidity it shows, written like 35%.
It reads 86%
